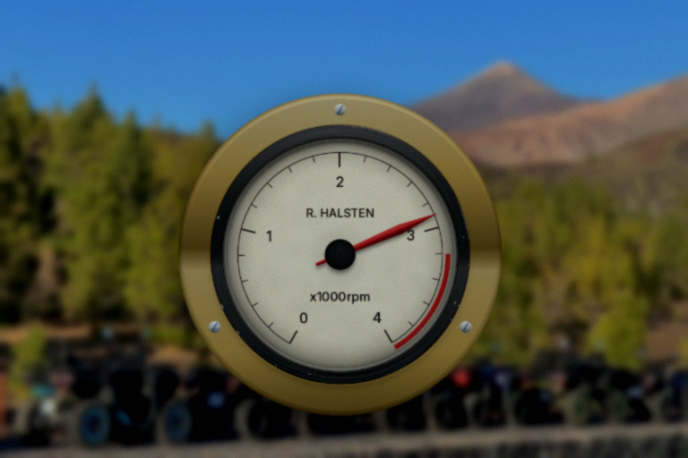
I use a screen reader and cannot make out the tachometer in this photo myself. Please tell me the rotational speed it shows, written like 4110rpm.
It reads 2900rpm
